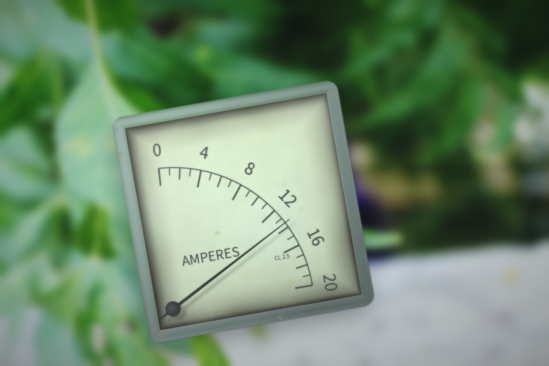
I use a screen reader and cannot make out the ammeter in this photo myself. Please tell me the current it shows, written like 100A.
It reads 13.5A
